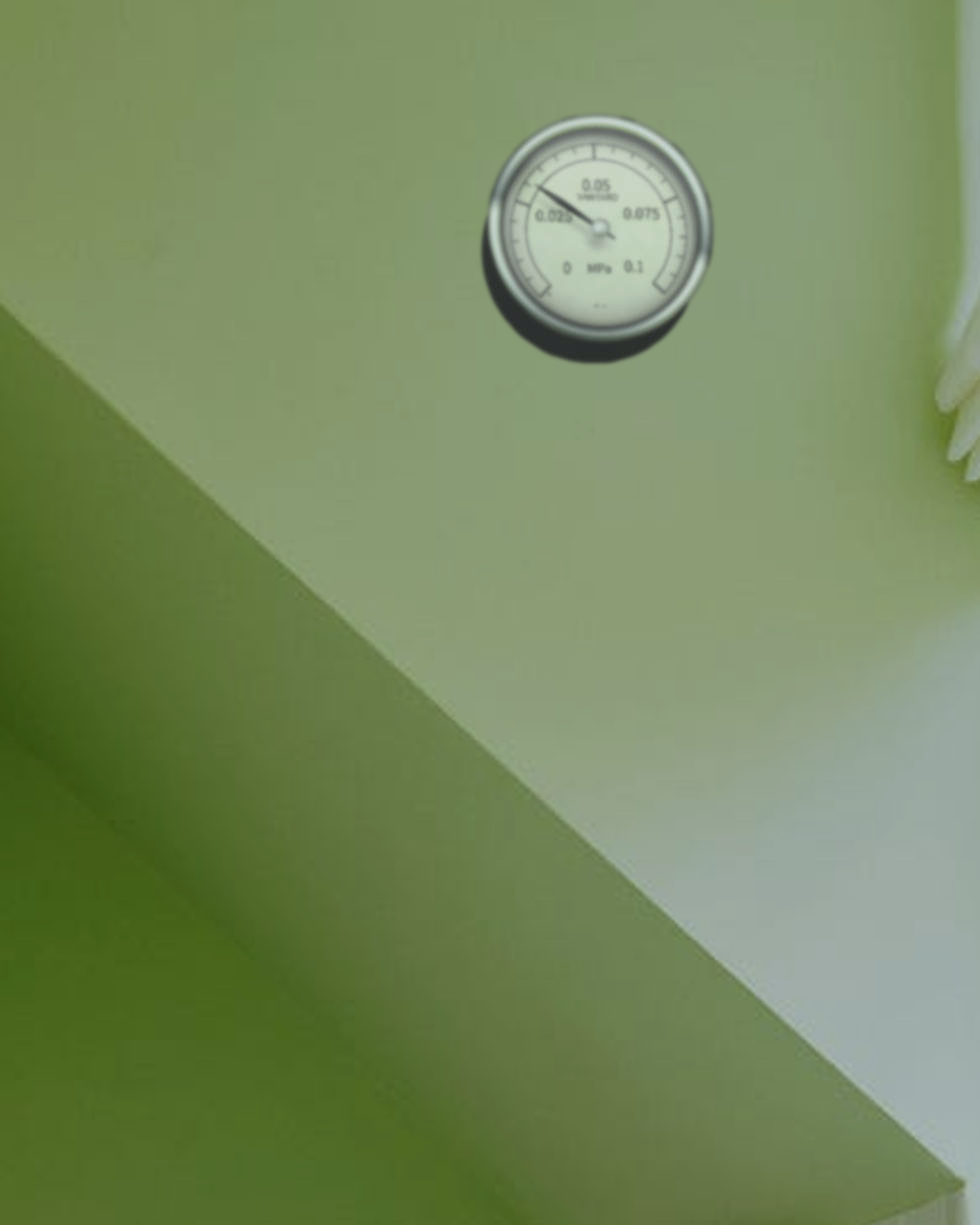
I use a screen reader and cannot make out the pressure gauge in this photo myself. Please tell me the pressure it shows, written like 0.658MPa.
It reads 0.03MPa
